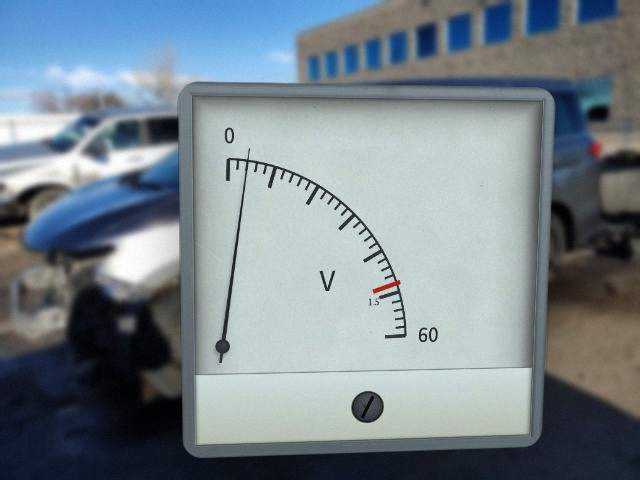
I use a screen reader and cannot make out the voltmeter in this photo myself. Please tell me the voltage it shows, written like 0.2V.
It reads 4V
